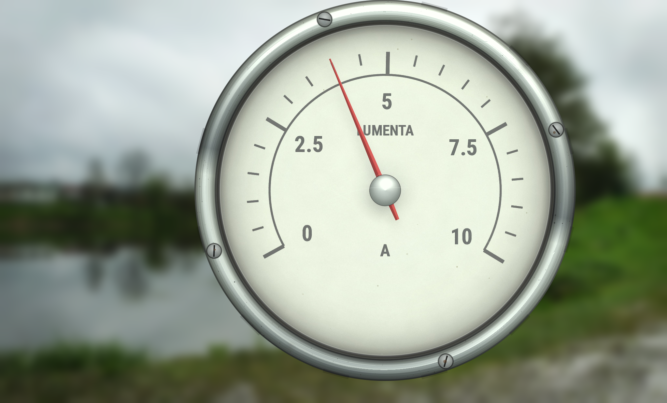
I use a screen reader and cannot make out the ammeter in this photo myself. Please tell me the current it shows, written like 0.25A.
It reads 4A
